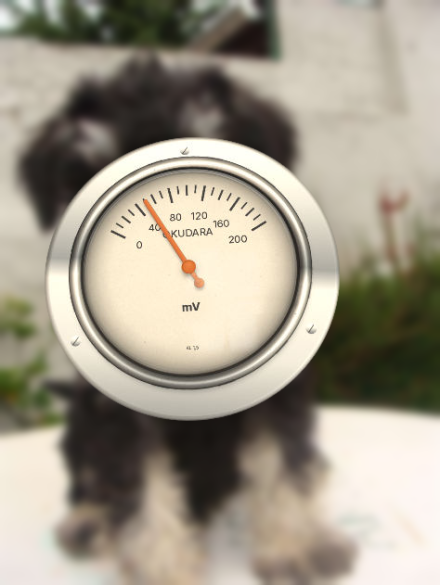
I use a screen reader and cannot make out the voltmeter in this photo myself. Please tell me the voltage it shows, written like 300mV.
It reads 50mV
